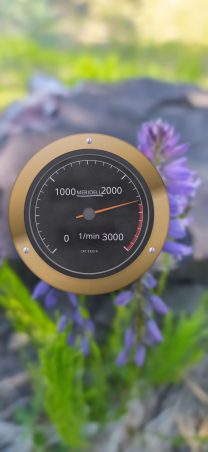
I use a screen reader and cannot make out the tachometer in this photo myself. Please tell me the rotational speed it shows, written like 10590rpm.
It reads 2350rpm
